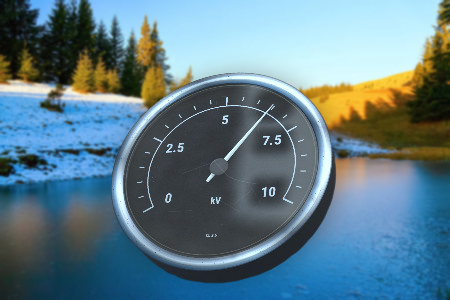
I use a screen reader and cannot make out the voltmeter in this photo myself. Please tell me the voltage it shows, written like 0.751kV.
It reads 6.5kV
